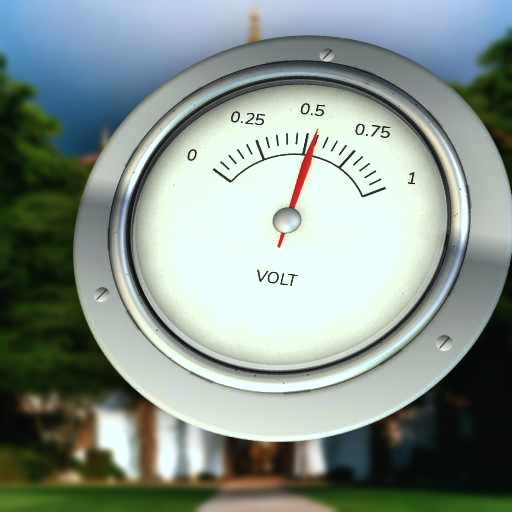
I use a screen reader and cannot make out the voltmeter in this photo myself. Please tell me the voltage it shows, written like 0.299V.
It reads 0.55V
